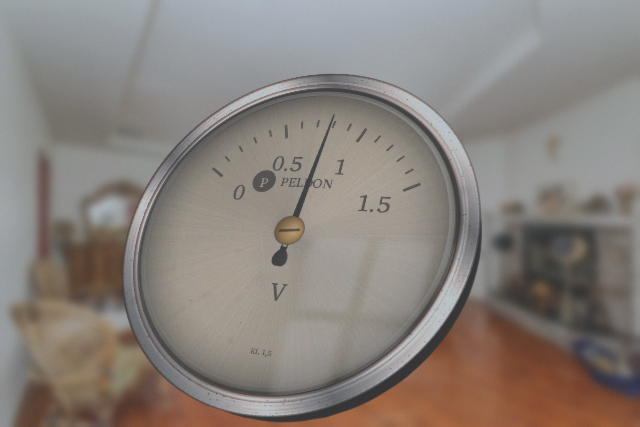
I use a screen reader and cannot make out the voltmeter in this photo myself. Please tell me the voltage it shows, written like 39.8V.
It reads 0.8V
